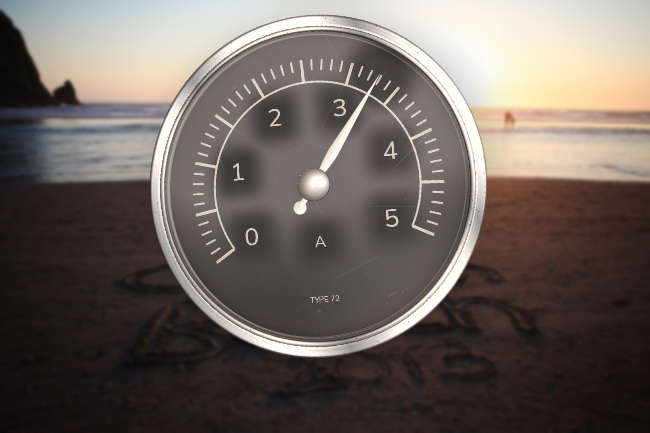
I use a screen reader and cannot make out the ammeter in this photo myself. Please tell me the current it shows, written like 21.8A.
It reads 3.3A
